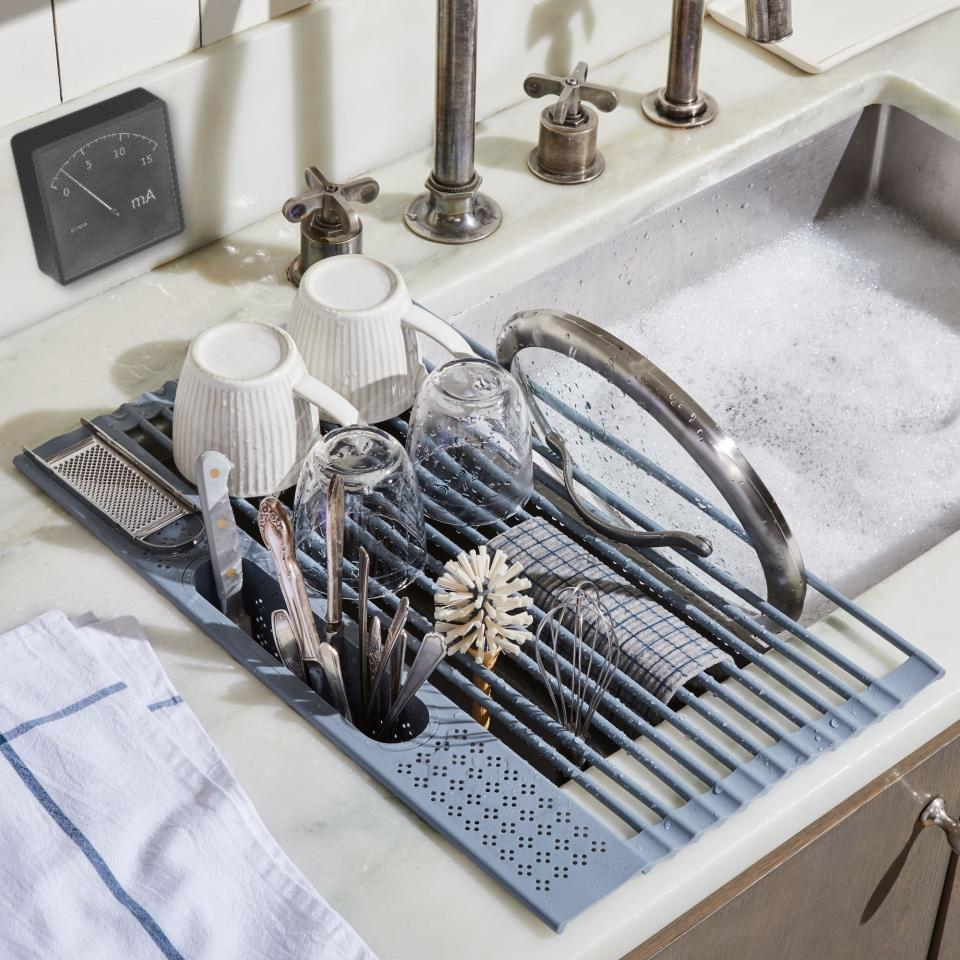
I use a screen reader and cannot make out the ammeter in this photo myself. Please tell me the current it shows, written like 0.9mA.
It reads 2mA
